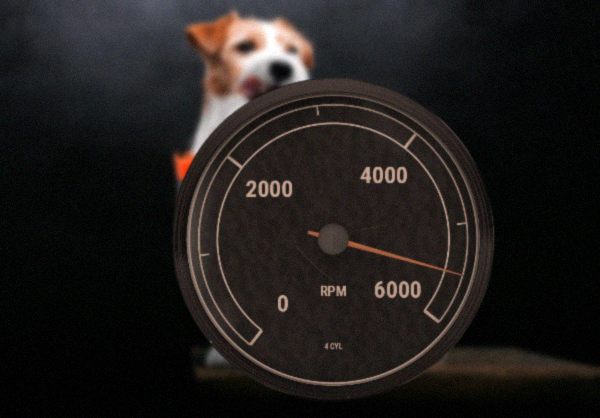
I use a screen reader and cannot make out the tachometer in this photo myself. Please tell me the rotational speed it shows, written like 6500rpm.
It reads 5500rpm
